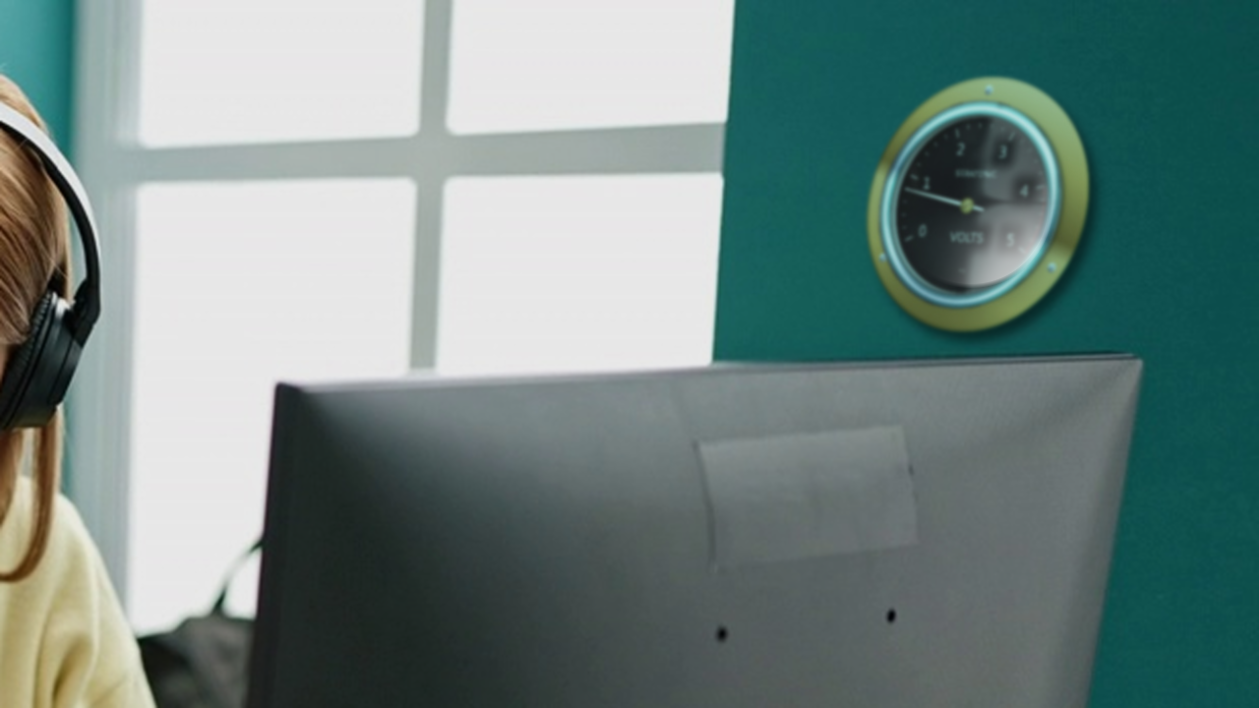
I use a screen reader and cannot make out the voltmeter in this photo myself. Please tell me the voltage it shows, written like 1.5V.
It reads 0.8V
